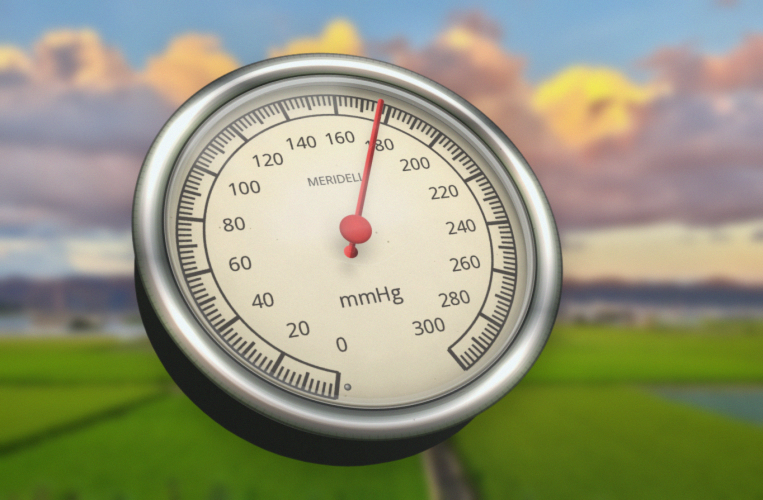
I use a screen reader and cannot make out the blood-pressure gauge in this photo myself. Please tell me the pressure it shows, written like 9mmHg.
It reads 176mmHg
